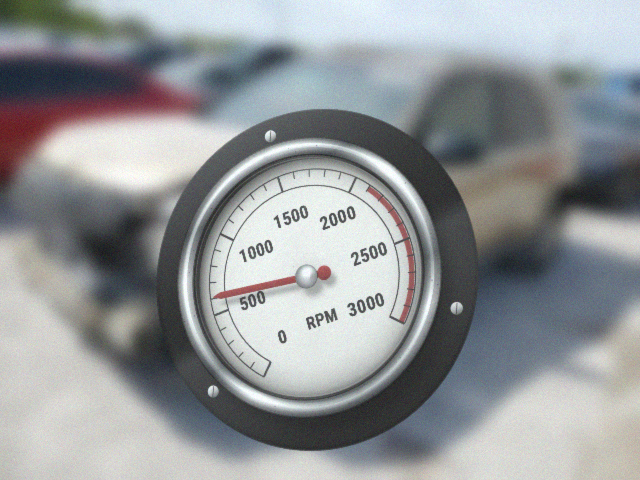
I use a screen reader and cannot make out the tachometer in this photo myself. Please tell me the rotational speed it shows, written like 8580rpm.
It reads 600rpm
